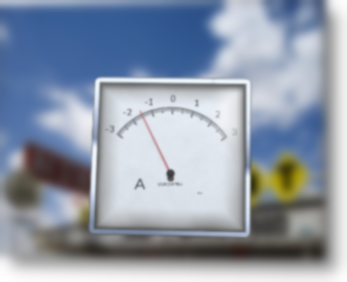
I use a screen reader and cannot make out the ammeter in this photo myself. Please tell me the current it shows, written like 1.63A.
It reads -1.5A
